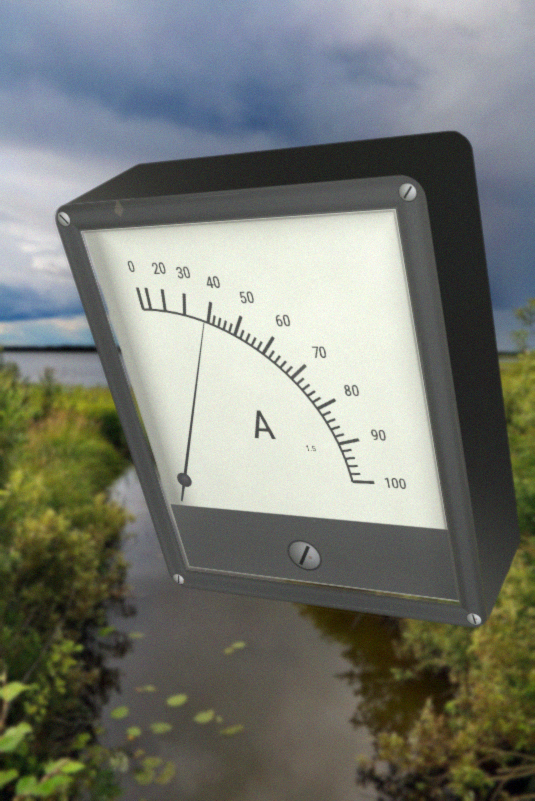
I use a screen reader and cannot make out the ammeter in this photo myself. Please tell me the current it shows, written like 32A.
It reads 40A
